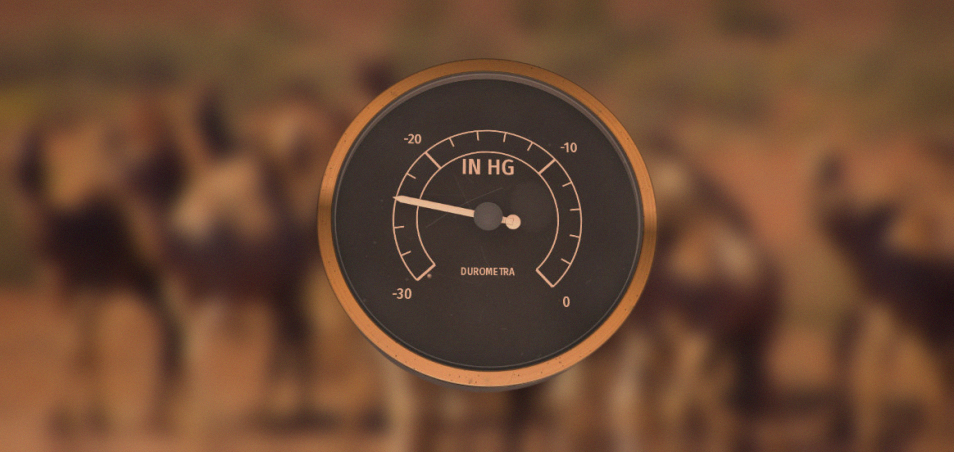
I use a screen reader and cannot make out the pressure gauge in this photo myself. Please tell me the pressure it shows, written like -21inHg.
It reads -24inHg
